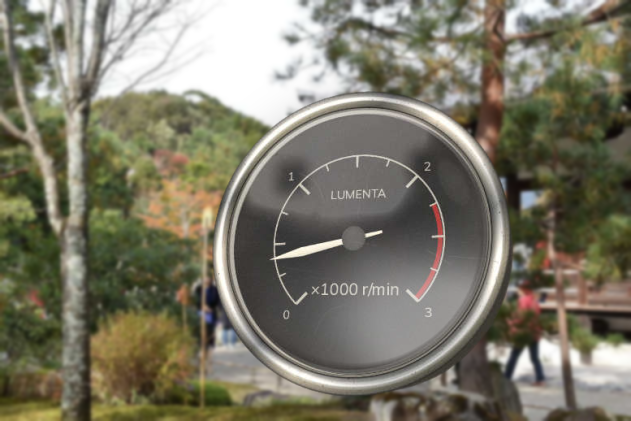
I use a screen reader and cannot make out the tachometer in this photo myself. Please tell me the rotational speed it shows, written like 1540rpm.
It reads 375rpm
